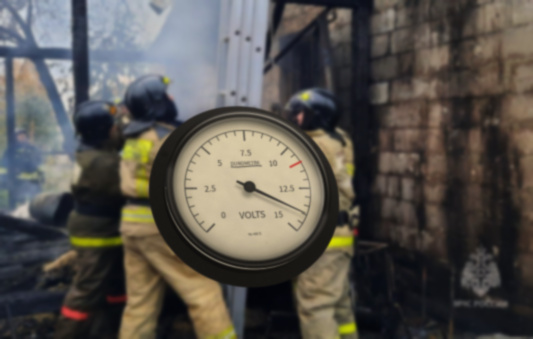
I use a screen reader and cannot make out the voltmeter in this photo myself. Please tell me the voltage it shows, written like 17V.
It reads 14V
